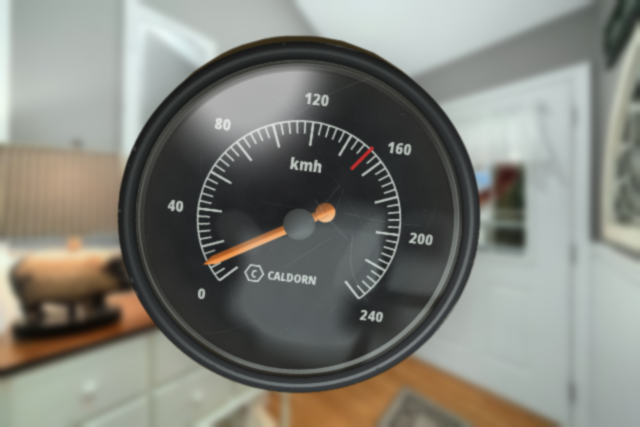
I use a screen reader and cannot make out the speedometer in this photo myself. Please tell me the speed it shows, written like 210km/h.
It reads 12km/h
